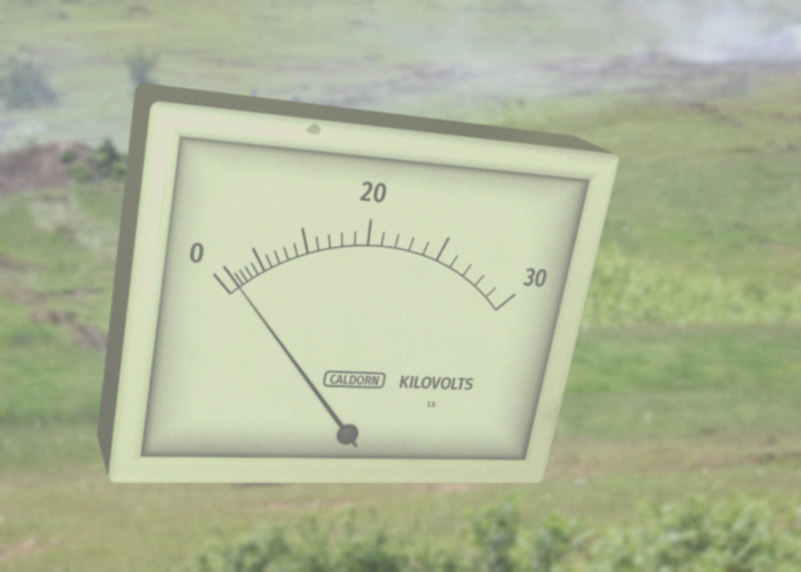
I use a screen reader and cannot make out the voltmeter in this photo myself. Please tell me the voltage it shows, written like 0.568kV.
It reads 5kV
